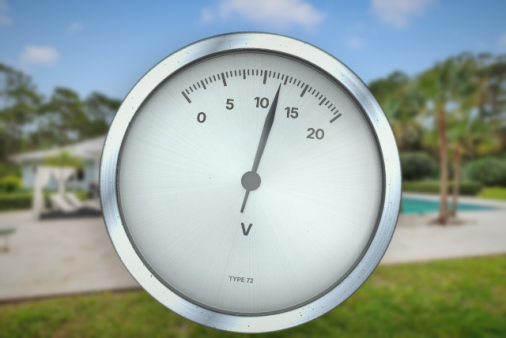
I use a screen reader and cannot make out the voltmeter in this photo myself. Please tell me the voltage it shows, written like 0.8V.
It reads 12V
